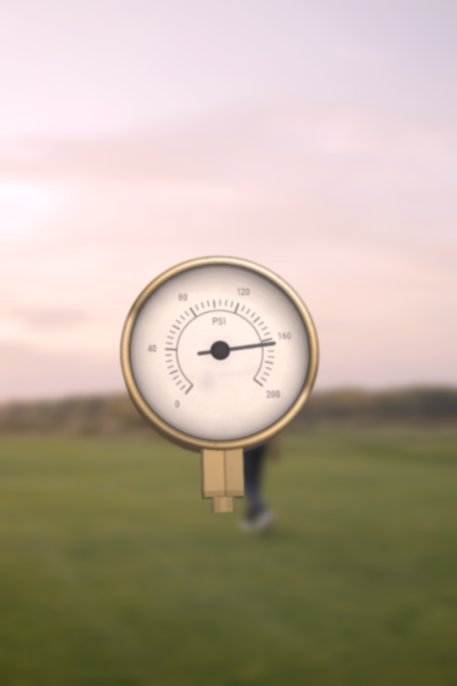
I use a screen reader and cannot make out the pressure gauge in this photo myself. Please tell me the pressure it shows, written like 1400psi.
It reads 165psi
